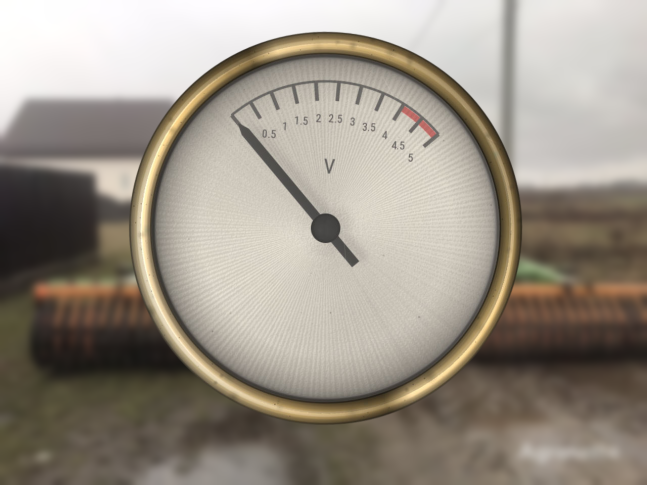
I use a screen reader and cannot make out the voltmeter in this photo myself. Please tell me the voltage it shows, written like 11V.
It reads 0V
